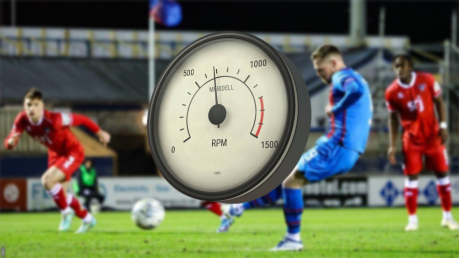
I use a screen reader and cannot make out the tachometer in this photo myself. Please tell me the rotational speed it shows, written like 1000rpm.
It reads 700rpm
